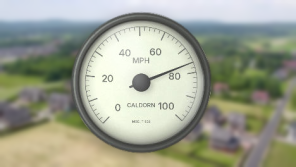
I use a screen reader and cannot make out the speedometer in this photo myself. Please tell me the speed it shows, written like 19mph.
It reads 76mph
